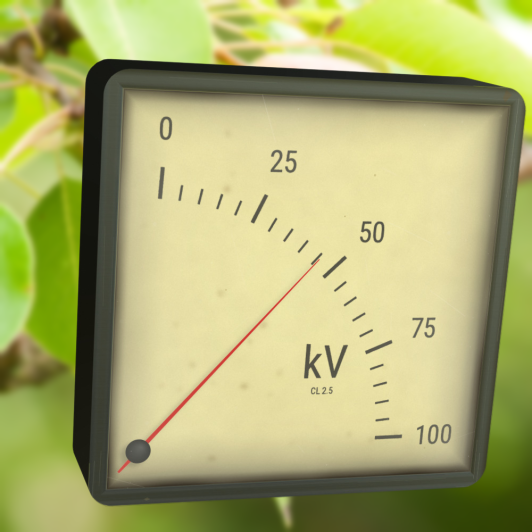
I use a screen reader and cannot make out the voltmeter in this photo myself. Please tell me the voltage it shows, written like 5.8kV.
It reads 45kV
